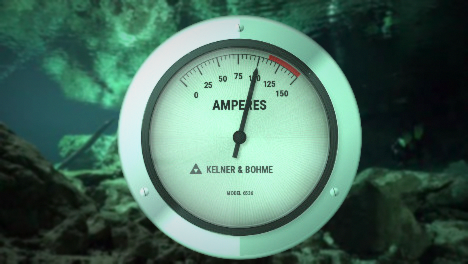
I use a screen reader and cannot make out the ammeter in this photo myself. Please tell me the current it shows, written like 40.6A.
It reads 100A
